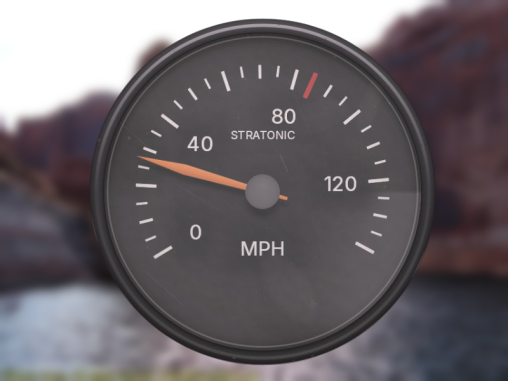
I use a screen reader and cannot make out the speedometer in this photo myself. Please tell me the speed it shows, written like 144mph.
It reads 27.5mph
